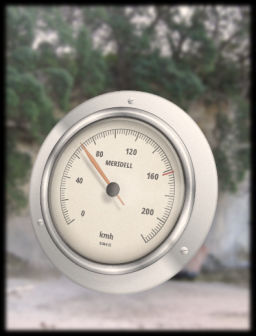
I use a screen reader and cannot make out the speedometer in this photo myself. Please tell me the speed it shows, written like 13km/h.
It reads 70km/h
